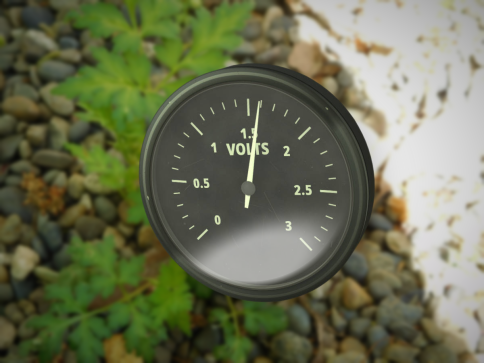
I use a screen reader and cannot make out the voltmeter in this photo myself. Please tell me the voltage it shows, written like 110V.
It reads 1.6V
